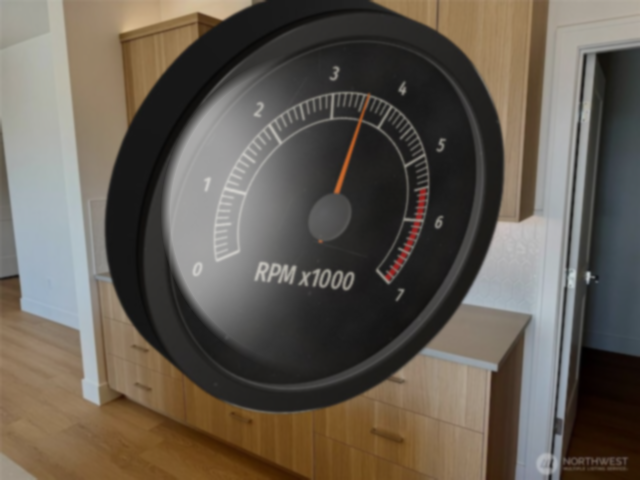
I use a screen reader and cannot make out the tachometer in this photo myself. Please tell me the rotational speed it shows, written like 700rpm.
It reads 3500rpm
